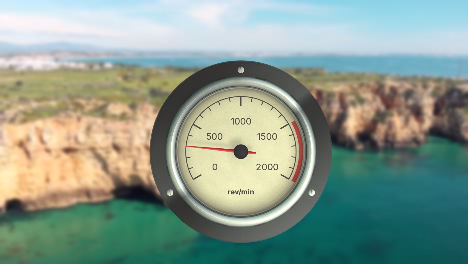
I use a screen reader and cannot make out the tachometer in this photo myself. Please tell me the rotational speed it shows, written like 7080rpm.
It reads 300rpm
